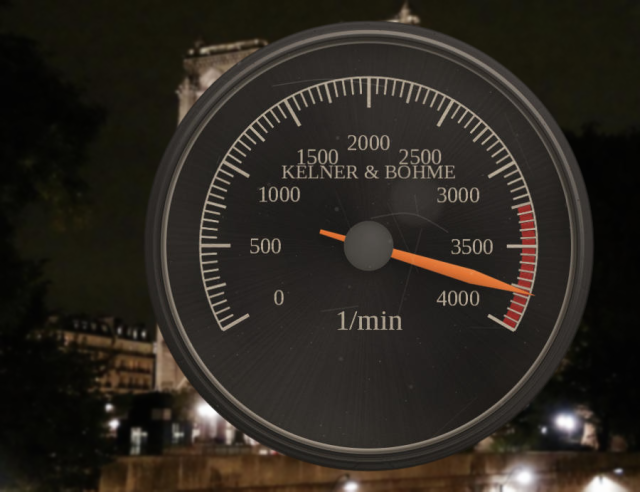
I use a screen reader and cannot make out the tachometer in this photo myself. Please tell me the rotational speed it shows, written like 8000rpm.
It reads 3775rpm
